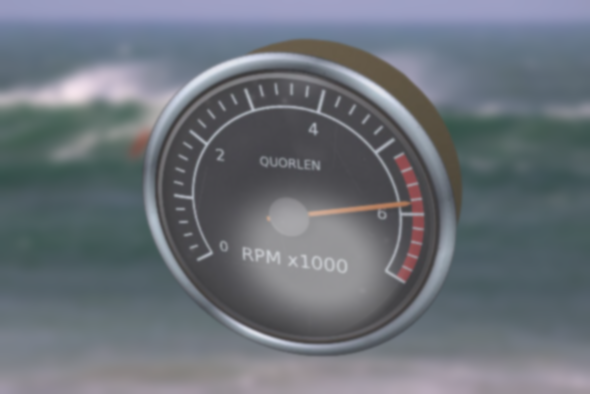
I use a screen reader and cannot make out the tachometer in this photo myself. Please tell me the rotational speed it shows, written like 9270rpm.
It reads 5800rpm
